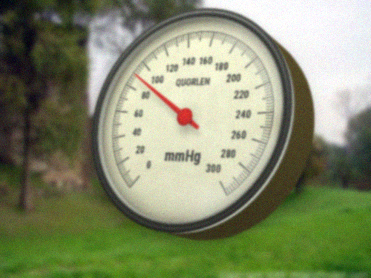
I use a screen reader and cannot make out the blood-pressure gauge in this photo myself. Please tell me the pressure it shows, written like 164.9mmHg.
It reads 90mmHg
